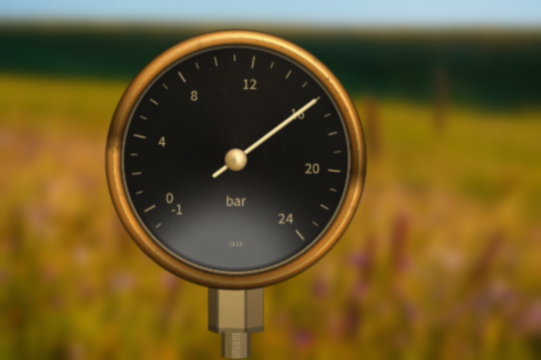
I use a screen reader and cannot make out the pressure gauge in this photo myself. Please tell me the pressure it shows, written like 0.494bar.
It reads 16bar
